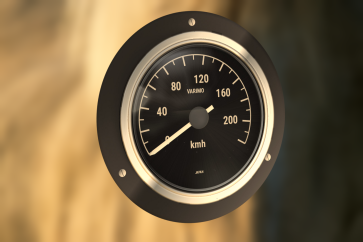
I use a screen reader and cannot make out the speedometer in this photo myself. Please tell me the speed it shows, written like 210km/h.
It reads 0km/h
